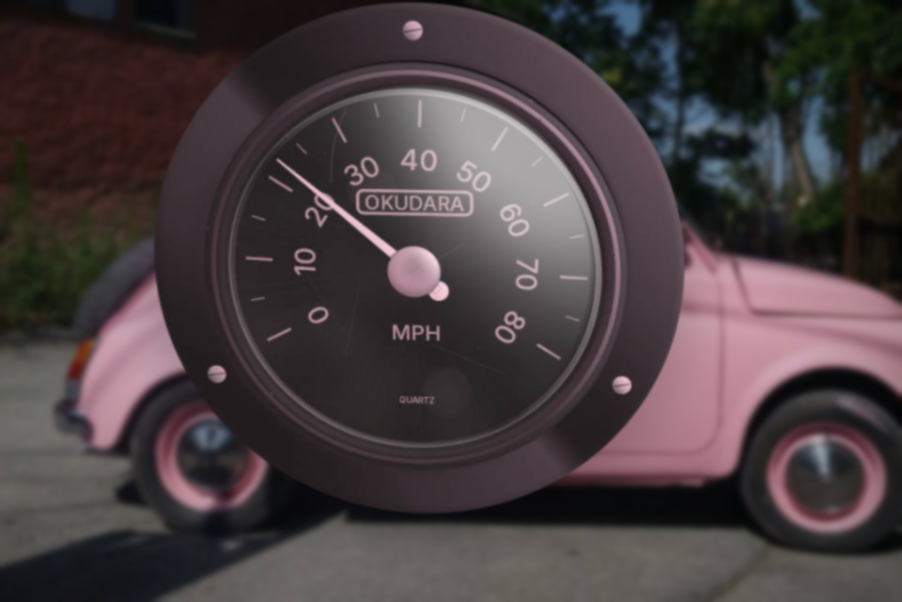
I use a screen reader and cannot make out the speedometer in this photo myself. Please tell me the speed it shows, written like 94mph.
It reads 22.5mph
